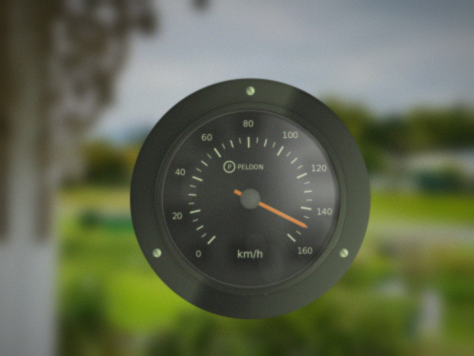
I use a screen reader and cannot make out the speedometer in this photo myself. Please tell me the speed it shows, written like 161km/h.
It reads 150km/h
